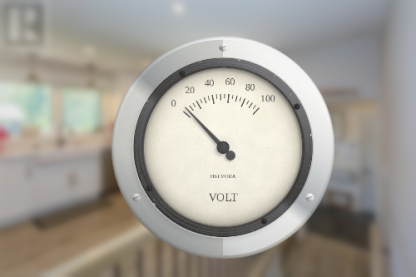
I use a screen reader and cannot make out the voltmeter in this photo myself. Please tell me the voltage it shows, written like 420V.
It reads 5V
